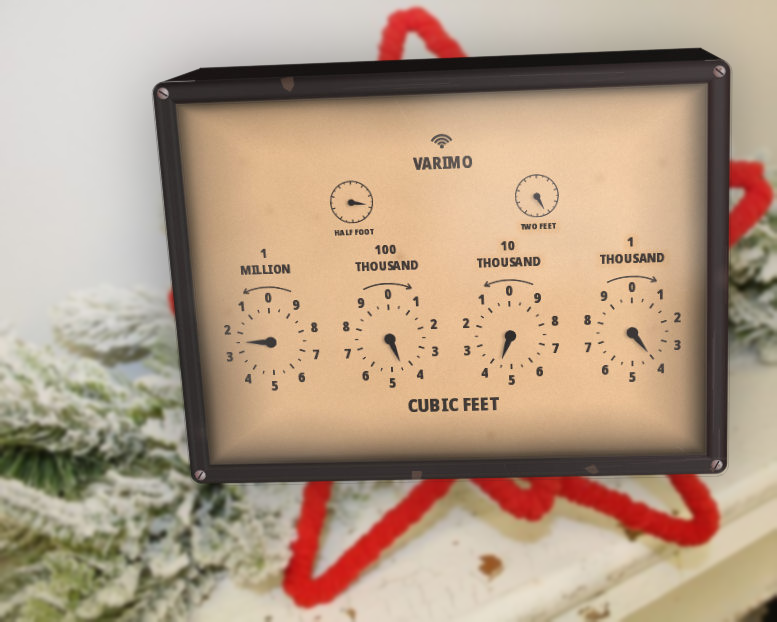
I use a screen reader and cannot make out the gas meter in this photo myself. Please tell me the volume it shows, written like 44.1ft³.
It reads 244400ft³
